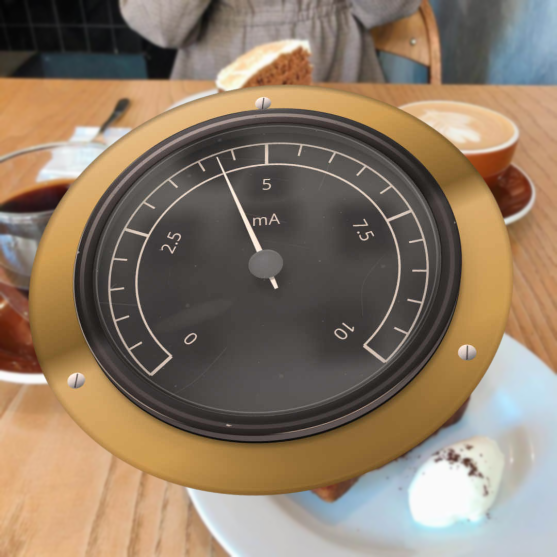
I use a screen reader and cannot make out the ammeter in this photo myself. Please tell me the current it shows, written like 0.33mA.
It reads 4.25mA
